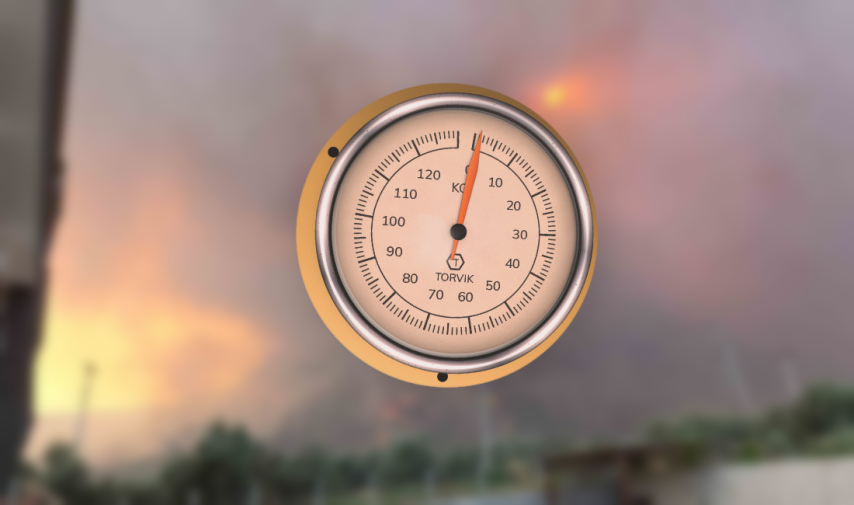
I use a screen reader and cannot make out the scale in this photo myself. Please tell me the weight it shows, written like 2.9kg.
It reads 1kg
